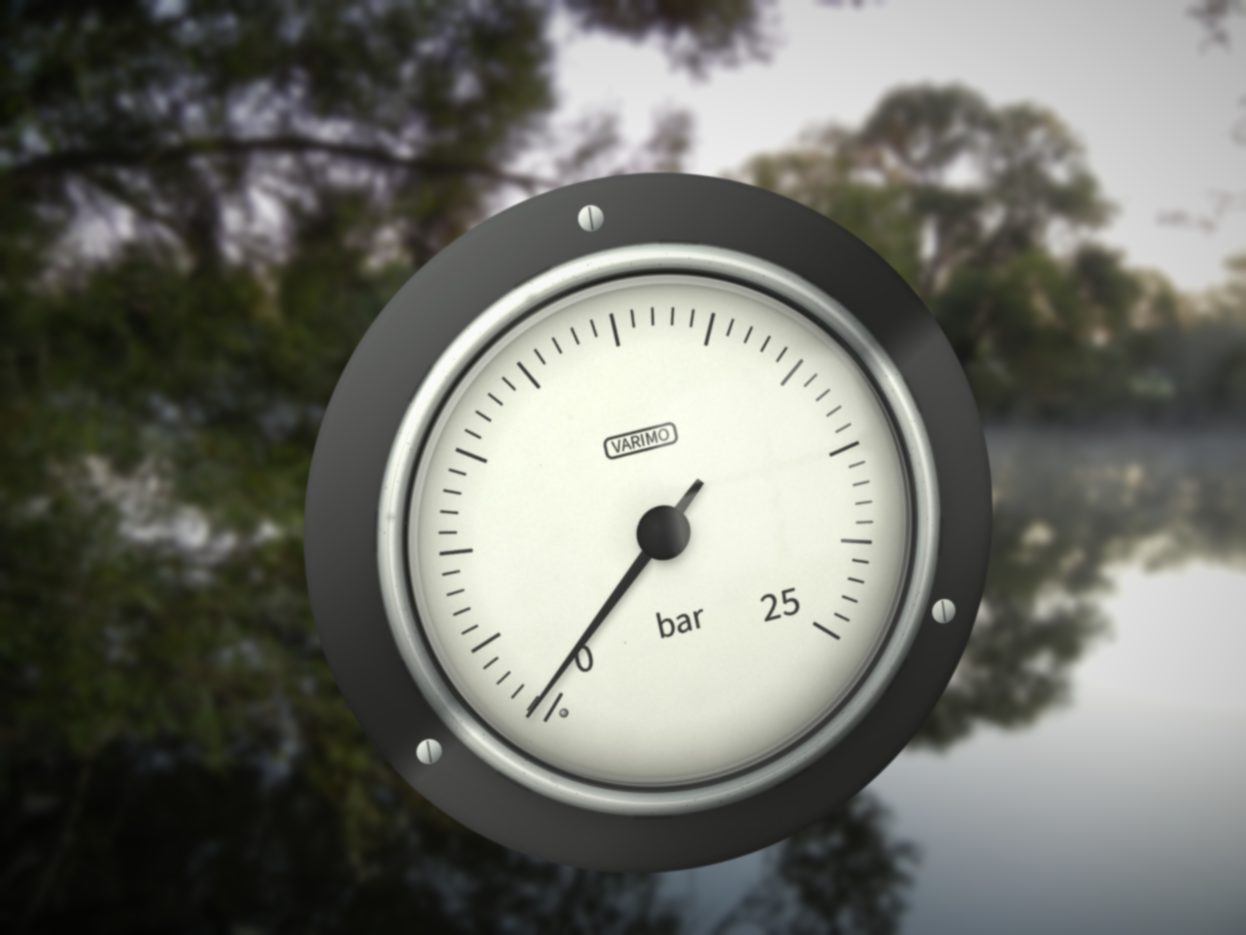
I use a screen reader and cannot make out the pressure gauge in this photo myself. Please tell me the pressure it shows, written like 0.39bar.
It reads 0.5bar
